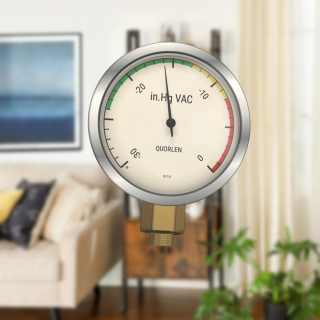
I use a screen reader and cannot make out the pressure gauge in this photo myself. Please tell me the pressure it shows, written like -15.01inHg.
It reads -16inHg
